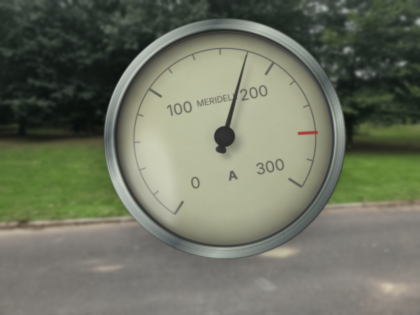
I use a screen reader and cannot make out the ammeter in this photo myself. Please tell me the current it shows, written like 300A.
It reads 180A
